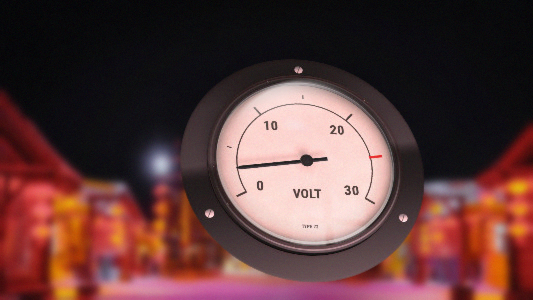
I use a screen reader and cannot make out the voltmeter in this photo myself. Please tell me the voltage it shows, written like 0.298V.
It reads 2.5V
